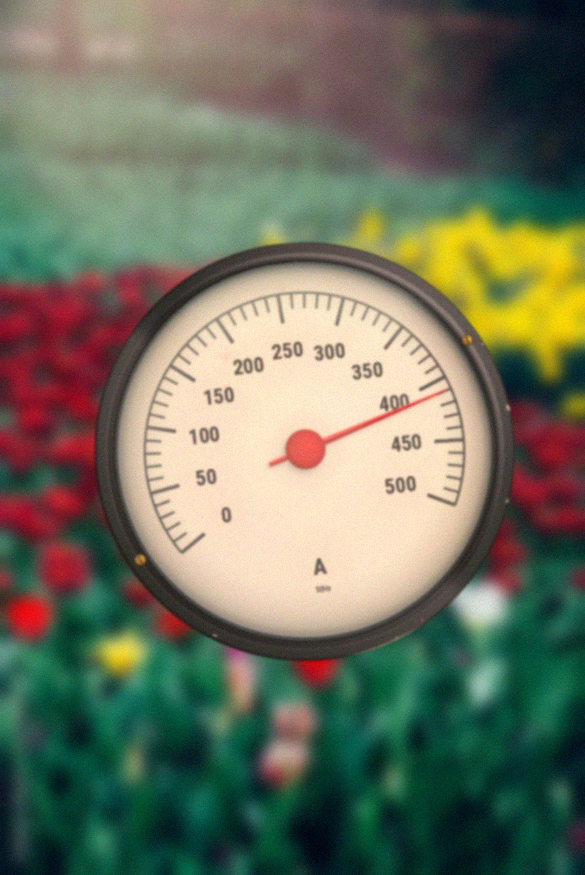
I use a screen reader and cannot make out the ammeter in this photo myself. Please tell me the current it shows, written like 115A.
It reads 410A
